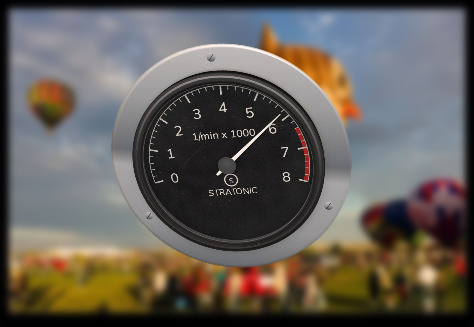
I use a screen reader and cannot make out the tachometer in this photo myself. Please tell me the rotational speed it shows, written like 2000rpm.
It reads 5800rpm
